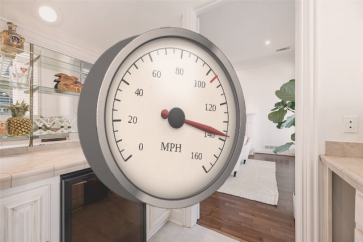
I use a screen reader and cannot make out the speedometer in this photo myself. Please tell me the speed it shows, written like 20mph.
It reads 137.5mph
